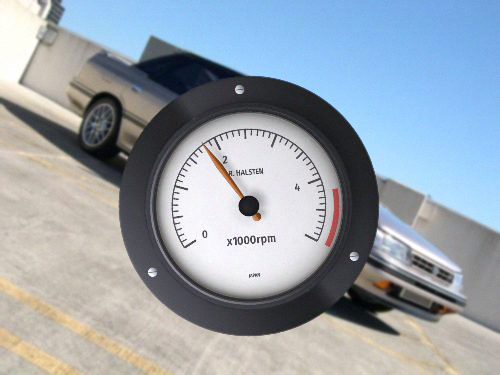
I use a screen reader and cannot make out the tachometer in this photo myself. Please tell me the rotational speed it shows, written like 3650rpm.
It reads 1800rpm
